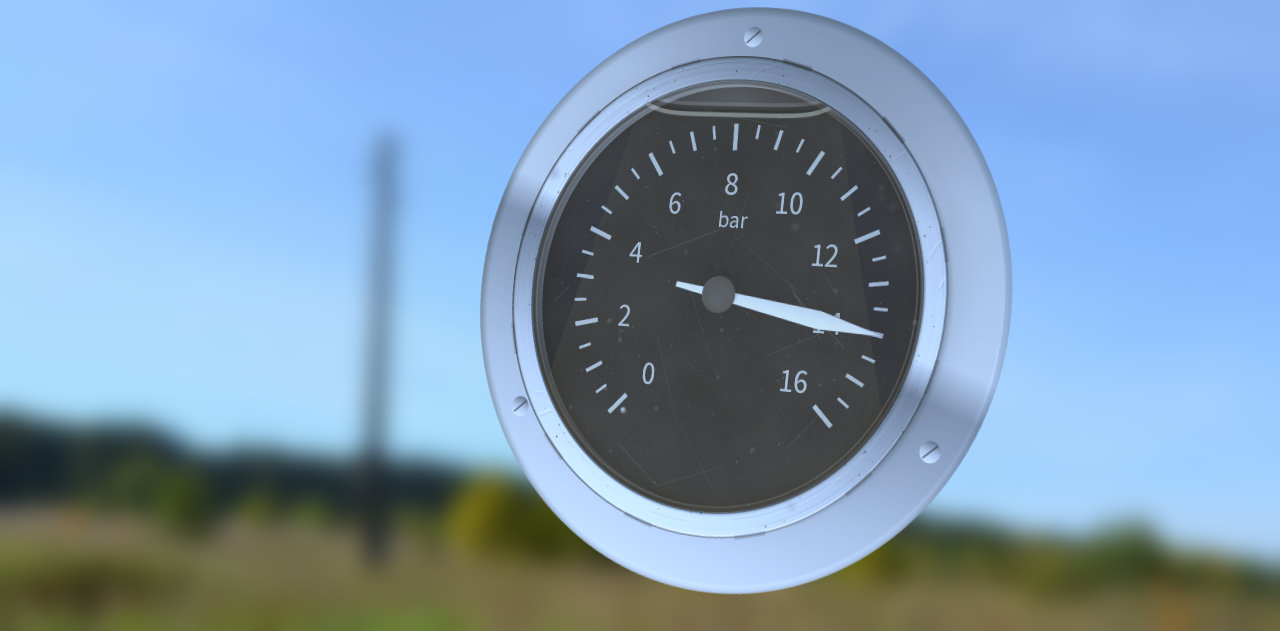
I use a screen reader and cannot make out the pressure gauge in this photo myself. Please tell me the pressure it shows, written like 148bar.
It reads 14bar
